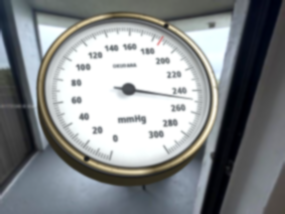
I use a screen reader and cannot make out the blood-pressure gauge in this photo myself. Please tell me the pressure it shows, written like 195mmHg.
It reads 250mmHg
